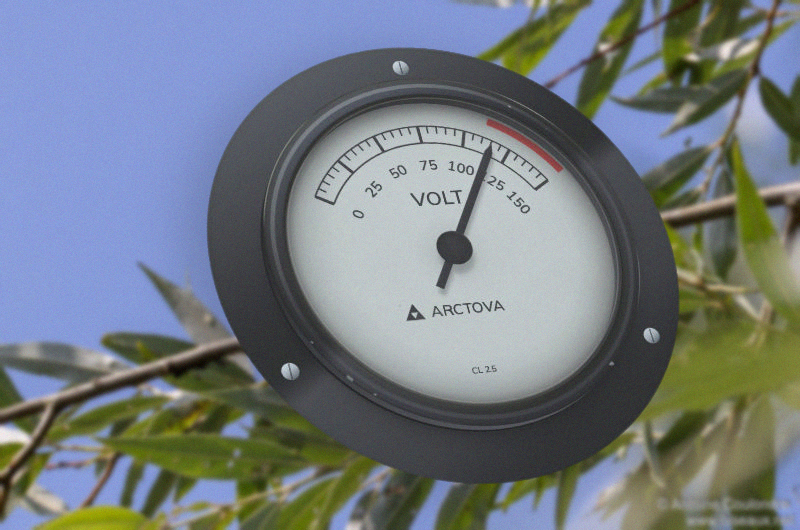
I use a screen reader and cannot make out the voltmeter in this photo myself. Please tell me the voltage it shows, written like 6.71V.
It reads 115V
